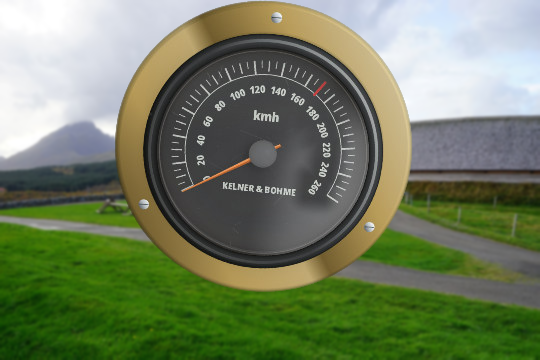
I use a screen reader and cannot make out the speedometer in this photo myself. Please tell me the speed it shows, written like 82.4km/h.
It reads 0km/h
